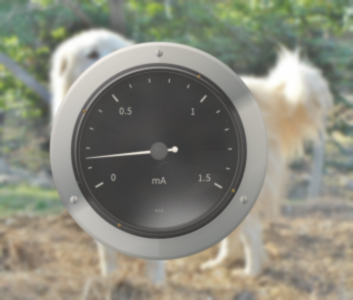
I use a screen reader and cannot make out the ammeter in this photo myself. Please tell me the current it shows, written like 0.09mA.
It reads 0.15mA
